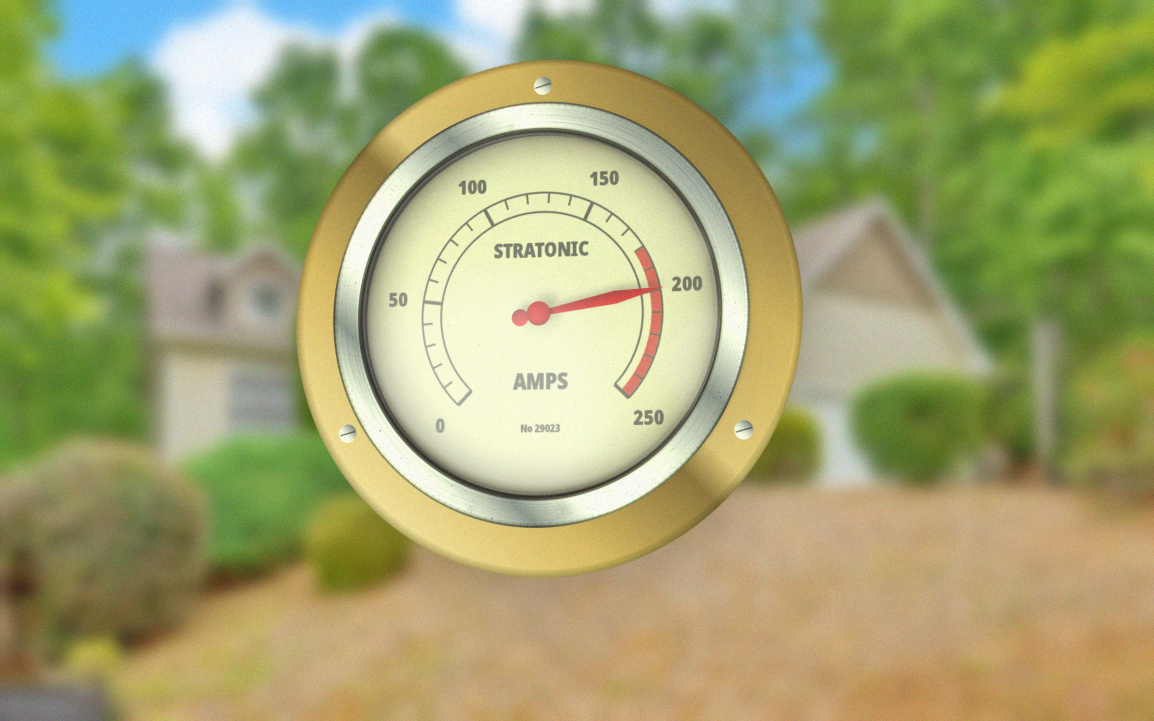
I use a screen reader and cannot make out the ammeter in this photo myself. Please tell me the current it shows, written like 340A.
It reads 200A
